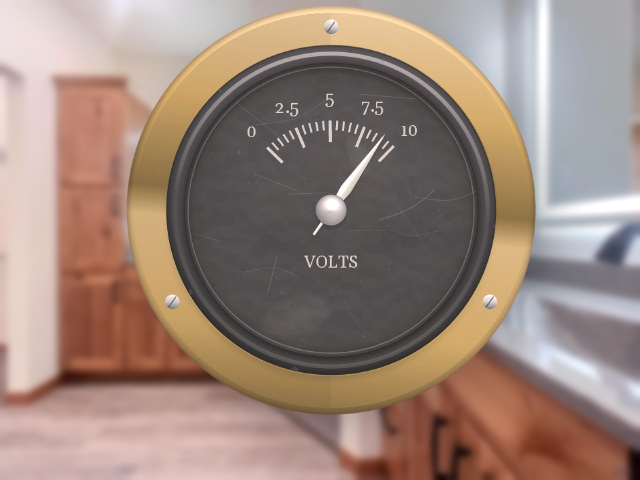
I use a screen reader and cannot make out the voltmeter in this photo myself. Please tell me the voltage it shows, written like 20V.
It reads 9V
